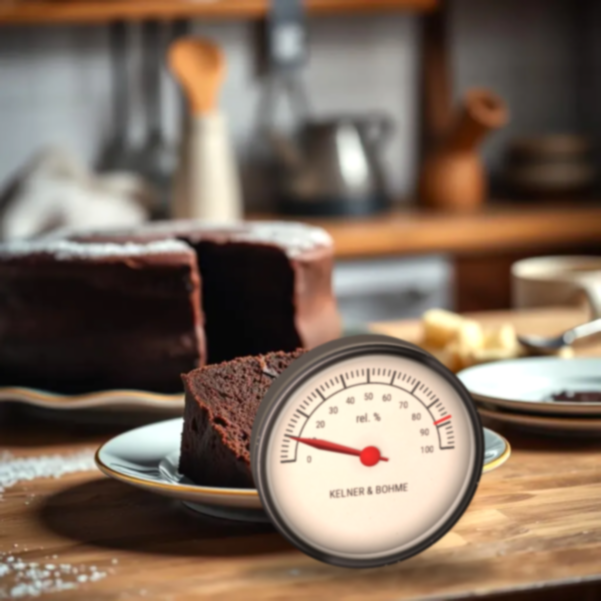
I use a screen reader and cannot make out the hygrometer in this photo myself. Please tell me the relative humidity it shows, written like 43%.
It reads 10%
